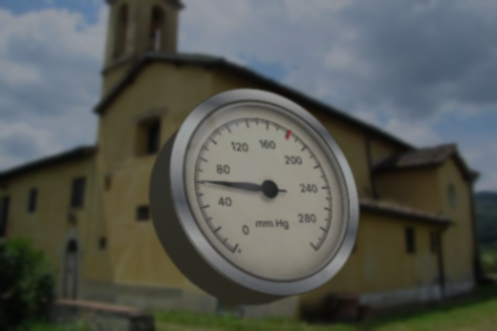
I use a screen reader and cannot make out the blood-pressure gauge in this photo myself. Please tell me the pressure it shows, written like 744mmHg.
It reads 60mmHg
